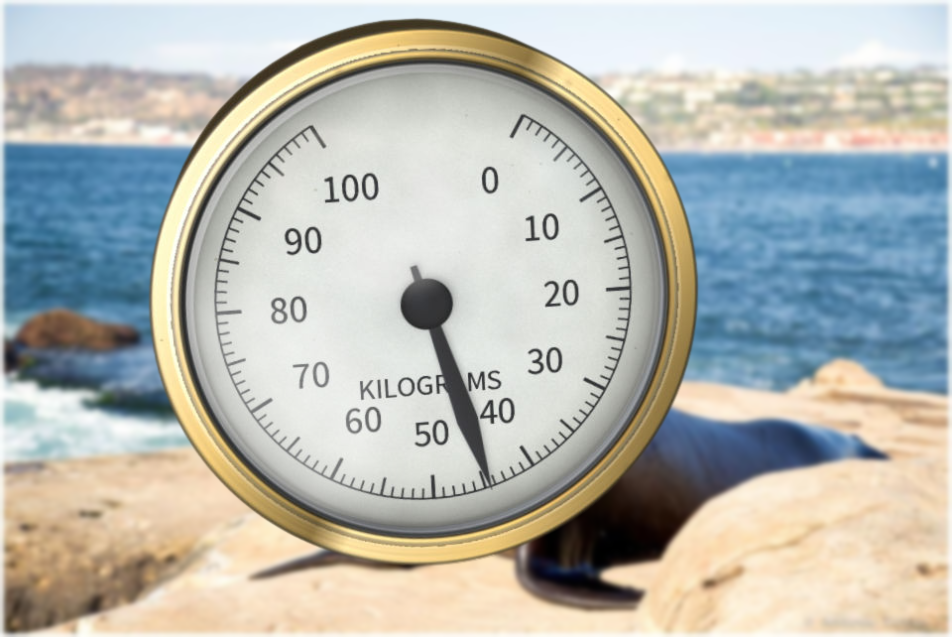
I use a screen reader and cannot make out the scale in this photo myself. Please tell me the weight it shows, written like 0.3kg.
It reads 44.5kg
